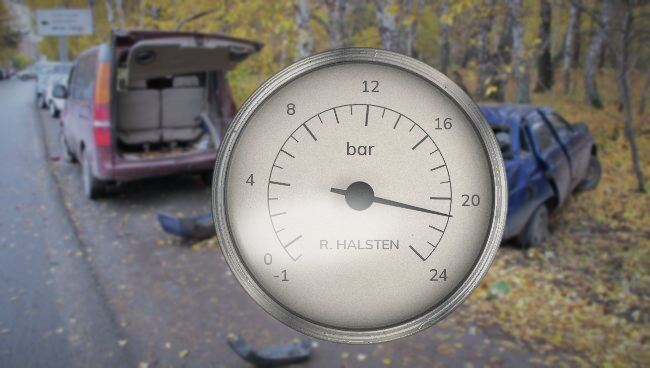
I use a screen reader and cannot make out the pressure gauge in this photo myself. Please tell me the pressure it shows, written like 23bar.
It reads 21bar
